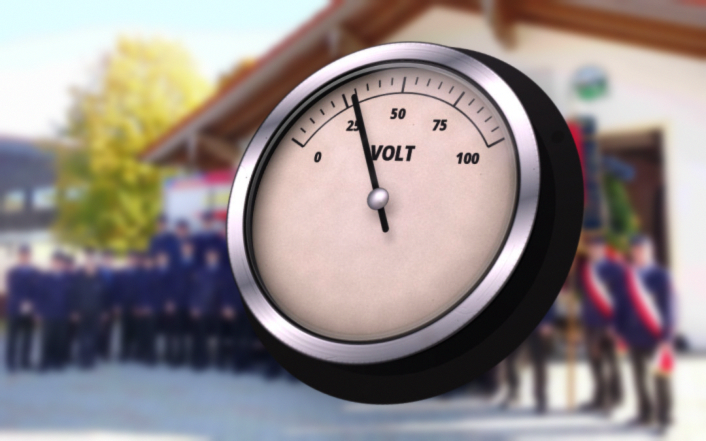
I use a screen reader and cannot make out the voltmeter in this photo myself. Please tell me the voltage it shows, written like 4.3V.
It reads 30V
